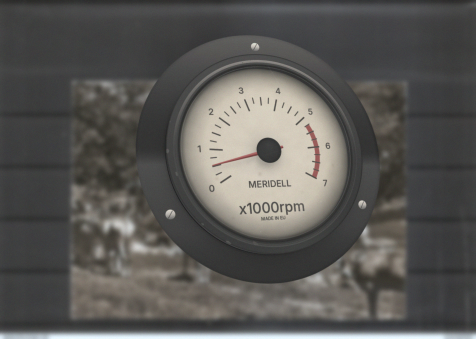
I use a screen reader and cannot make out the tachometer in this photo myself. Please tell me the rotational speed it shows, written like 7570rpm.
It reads 500rpm
